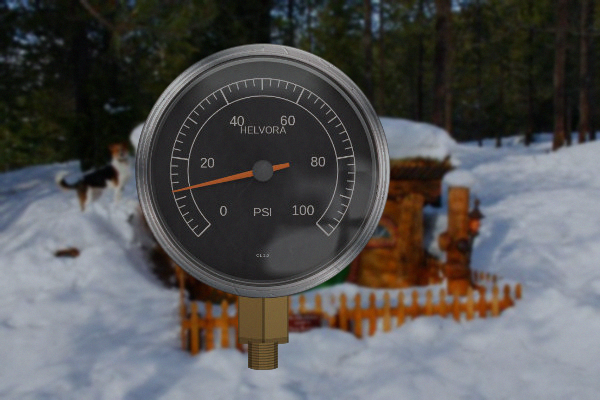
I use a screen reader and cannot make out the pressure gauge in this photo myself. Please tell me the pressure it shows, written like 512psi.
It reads 12psi
